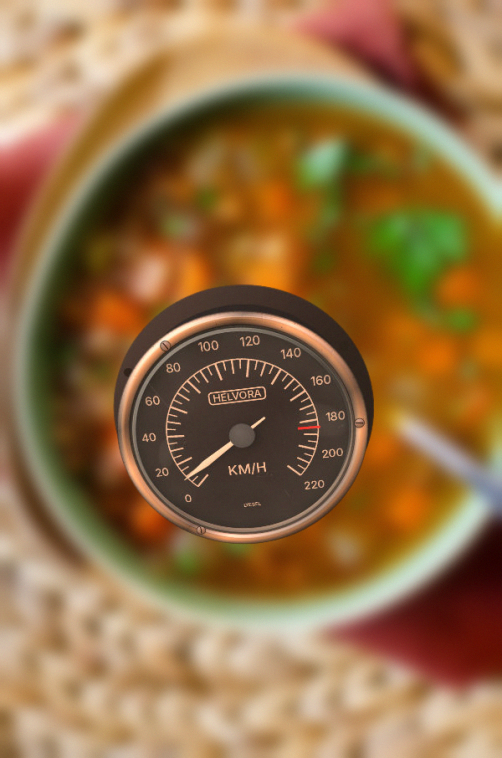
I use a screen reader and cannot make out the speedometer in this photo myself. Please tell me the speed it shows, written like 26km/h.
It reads 10km/h
